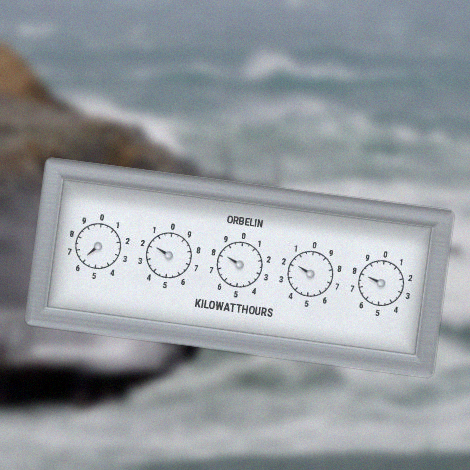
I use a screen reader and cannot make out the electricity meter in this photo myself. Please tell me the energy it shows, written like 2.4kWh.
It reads 61818kWh
